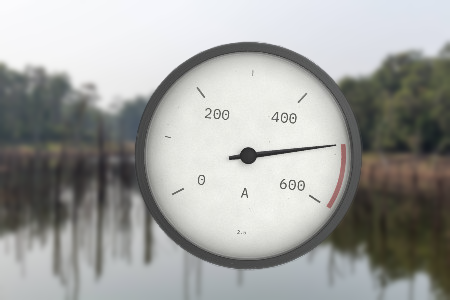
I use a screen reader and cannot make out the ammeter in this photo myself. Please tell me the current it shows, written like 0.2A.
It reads 500A
